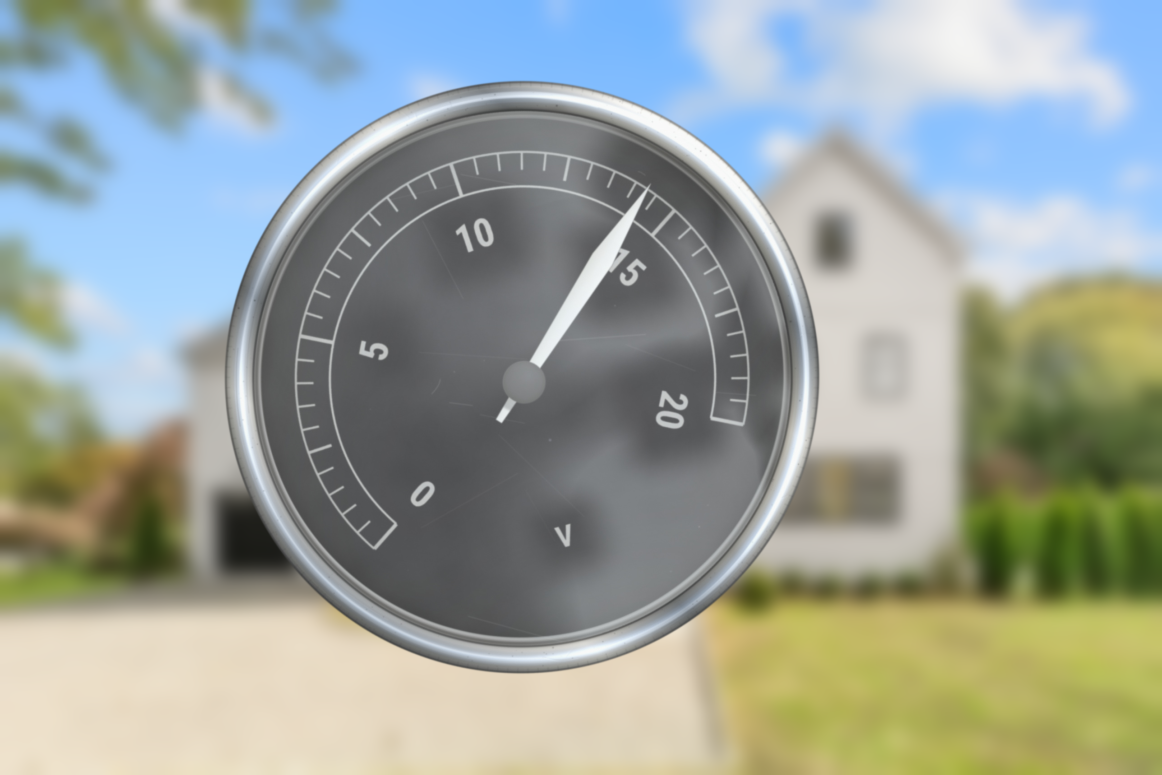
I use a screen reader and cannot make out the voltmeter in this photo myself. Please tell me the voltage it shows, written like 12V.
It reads 14.25V
